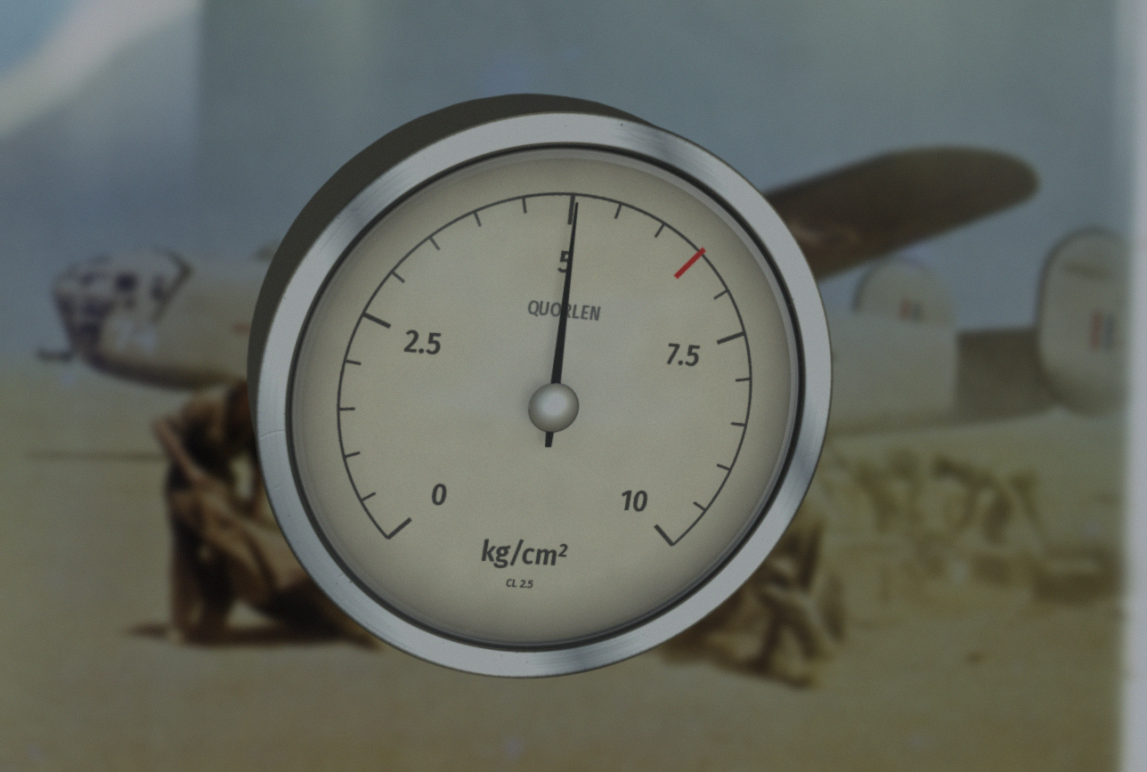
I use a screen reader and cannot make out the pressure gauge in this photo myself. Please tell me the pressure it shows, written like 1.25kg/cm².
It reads 5kg/cm²
